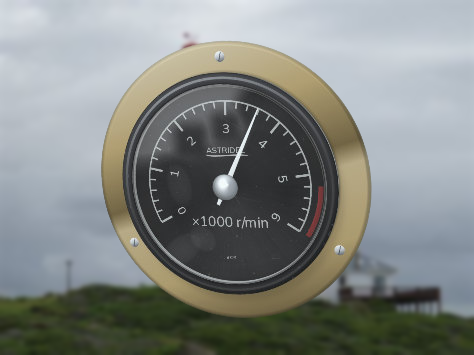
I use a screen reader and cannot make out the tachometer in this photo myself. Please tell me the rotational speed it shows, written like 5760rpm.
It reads 3600rpm
